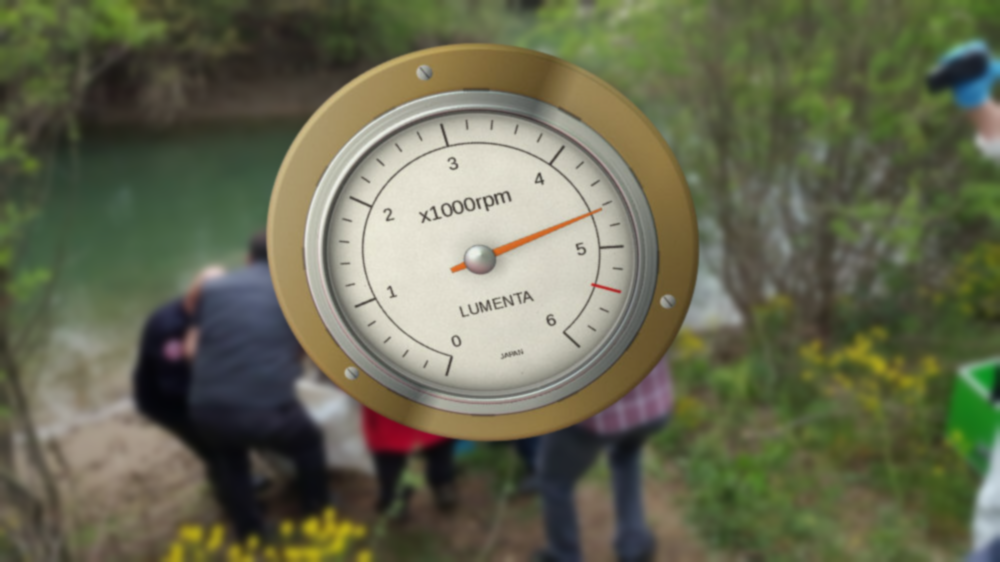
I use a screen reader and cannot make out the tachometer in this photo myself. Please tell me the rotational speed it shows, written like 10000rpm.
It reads 4600rpm
